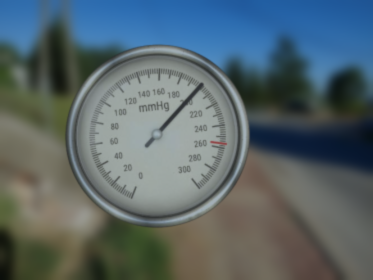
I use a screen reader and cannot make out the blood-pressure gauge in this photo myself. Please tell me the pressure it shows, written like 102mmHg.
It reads 200mmHg
